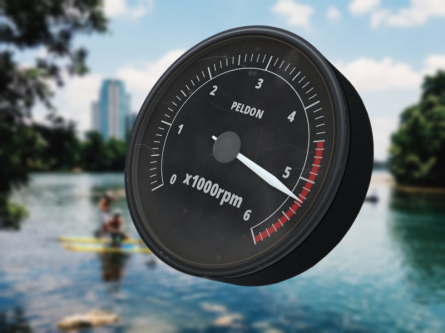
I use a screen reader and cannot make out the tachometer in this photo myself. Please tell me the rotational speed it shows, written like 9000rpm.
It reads 5250rpm
